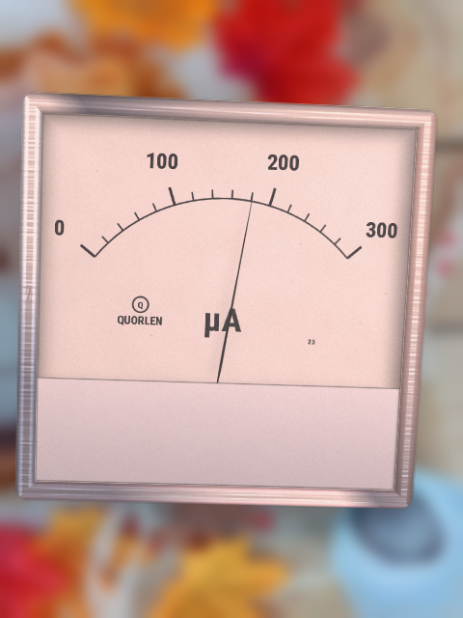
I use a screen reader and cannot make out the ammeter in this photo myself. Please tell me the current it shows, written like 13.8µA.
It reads 180µA
